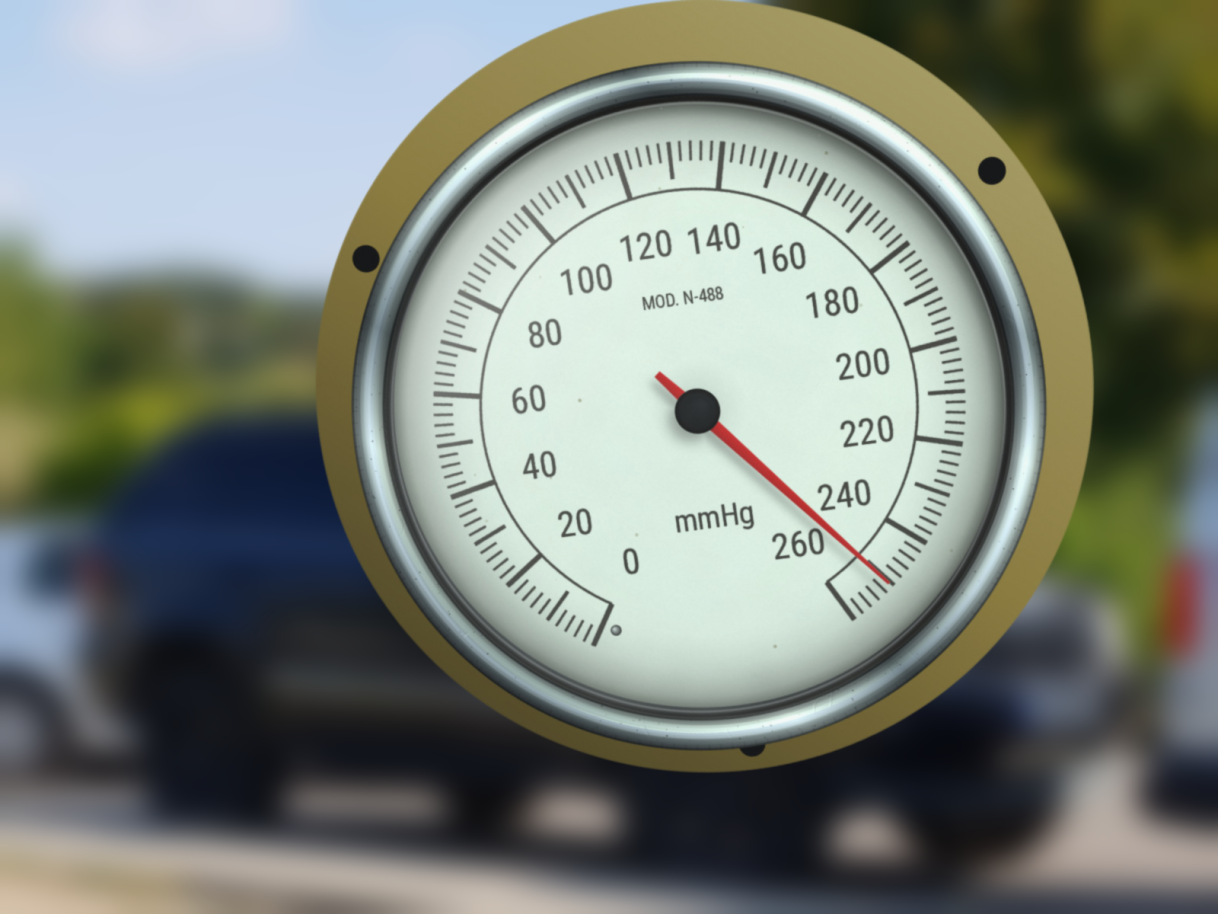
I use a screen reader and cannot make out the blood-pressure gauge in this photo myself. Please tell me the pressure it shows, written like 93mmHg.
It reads 250mmHg
